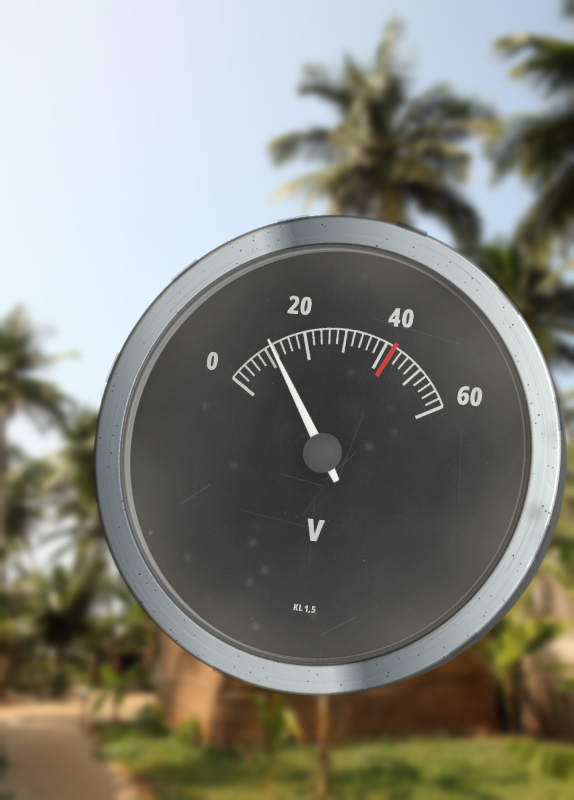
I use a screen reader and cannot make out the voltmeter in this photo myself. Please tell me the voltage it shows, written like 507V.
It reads 12V
